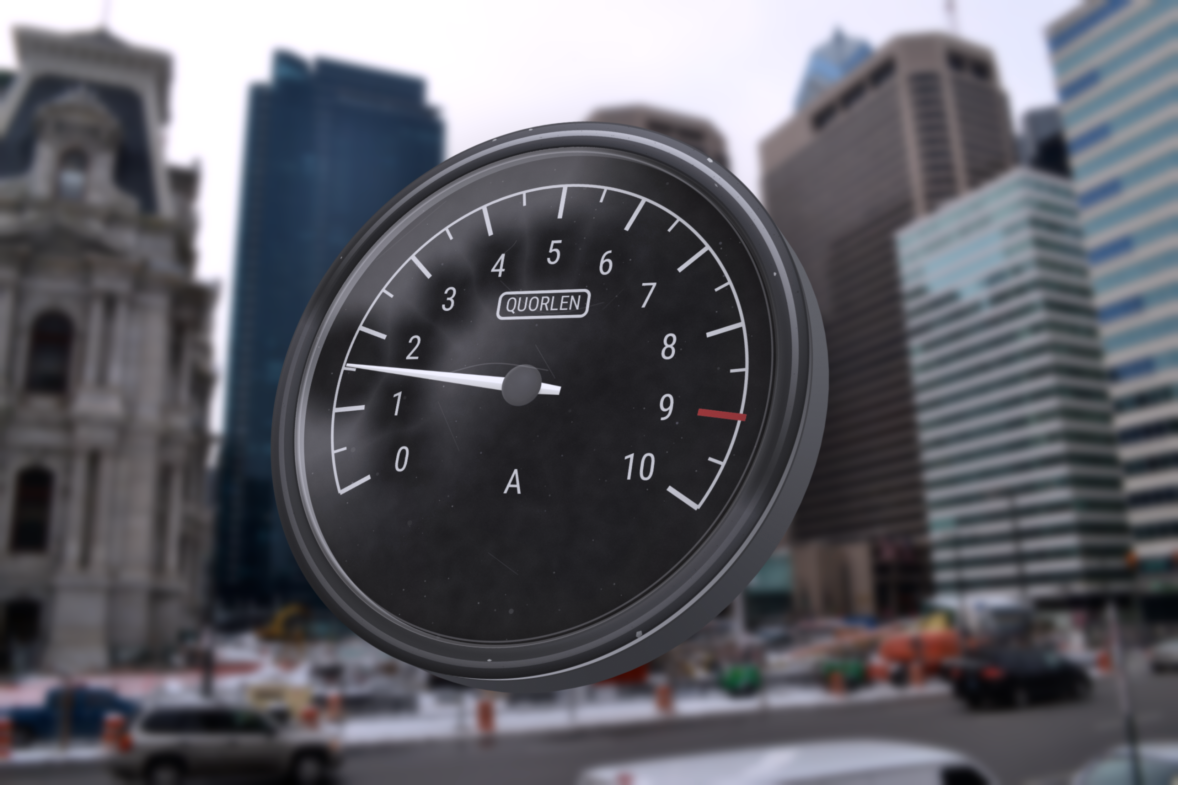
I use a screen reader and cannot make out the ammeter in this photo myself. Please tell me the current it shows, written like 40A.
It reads 1.5A
